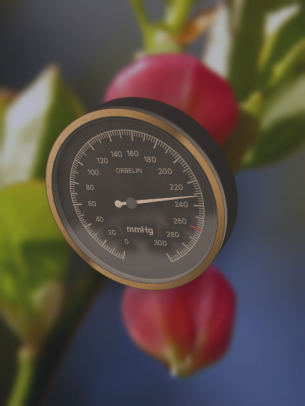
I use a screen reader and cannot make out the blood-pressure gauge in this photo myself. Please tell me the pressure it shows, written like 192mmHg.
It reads 230mmHg
